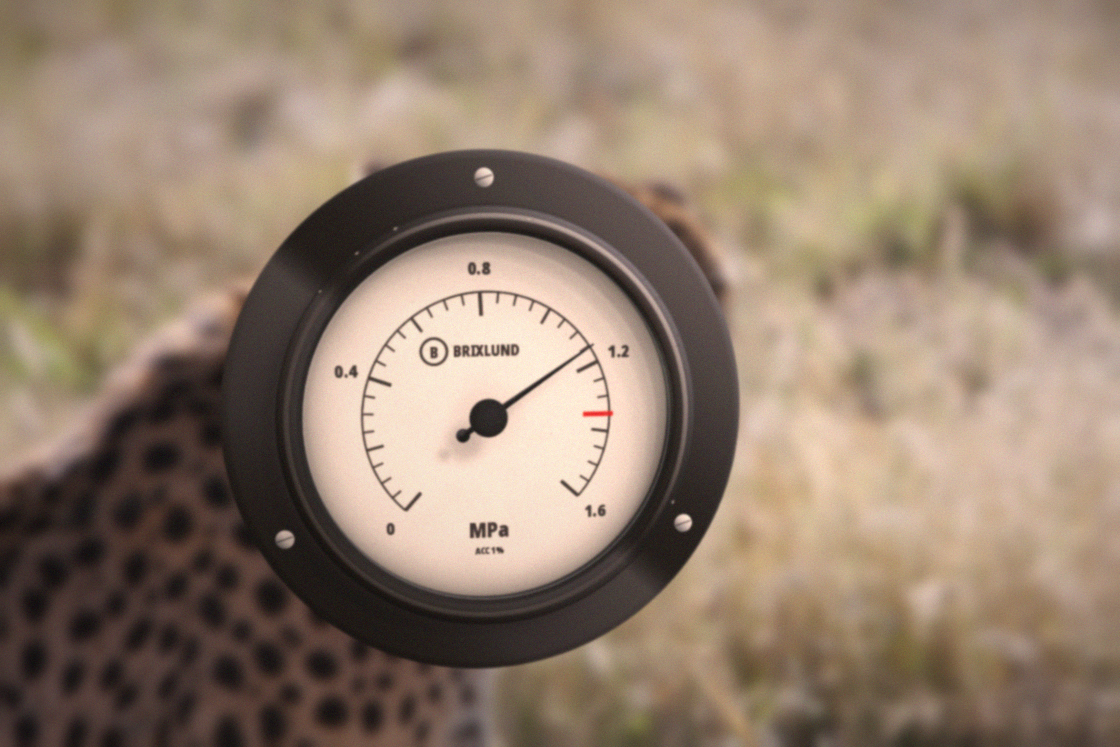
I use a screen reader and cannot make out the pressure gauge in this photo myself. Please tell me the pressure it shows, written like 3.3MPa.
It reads 1.15MPa
